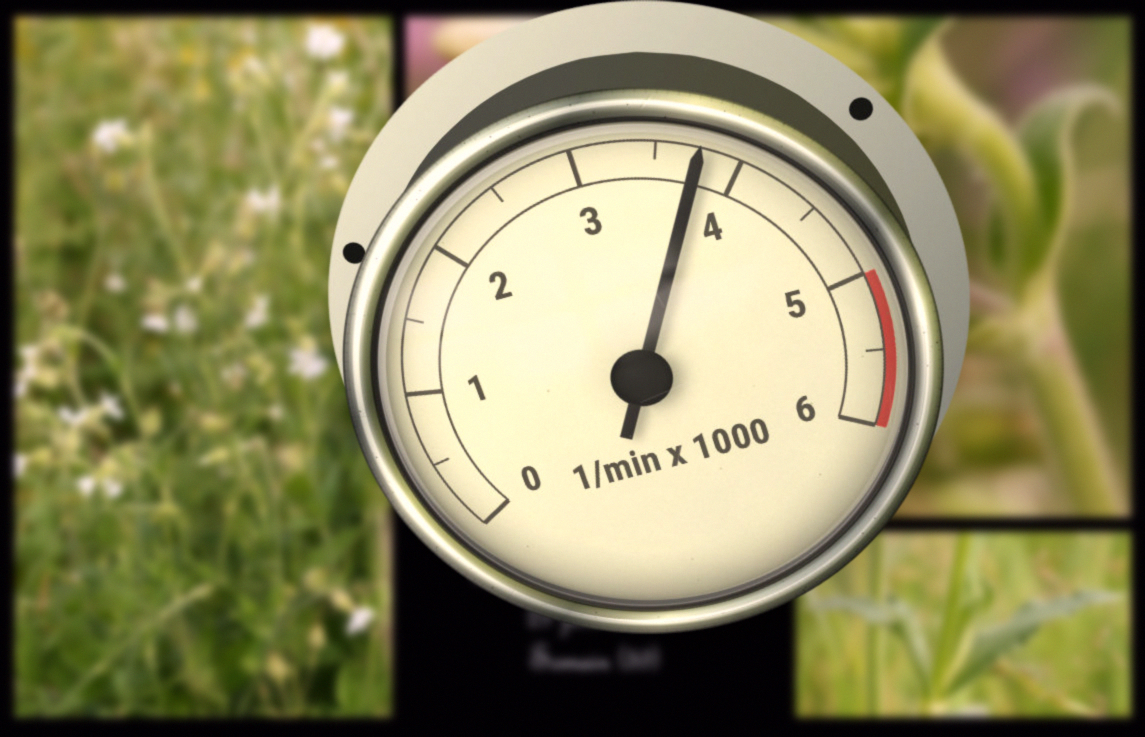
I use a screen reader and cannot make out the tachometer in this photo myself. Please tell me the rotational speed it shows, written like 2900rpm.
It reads 3750rpm
